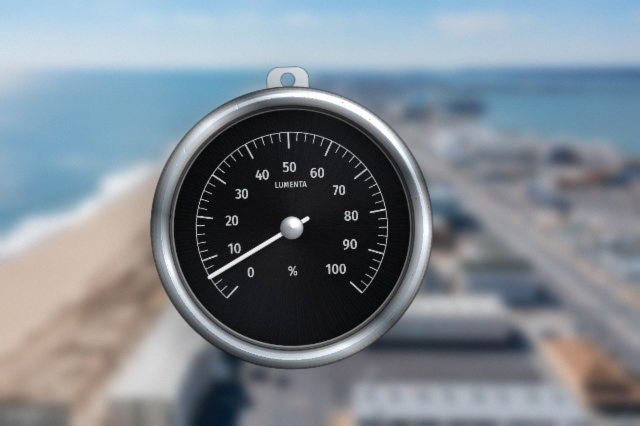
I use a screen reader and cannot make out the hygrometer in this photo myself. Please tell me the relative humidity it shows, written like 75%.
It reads 6%
